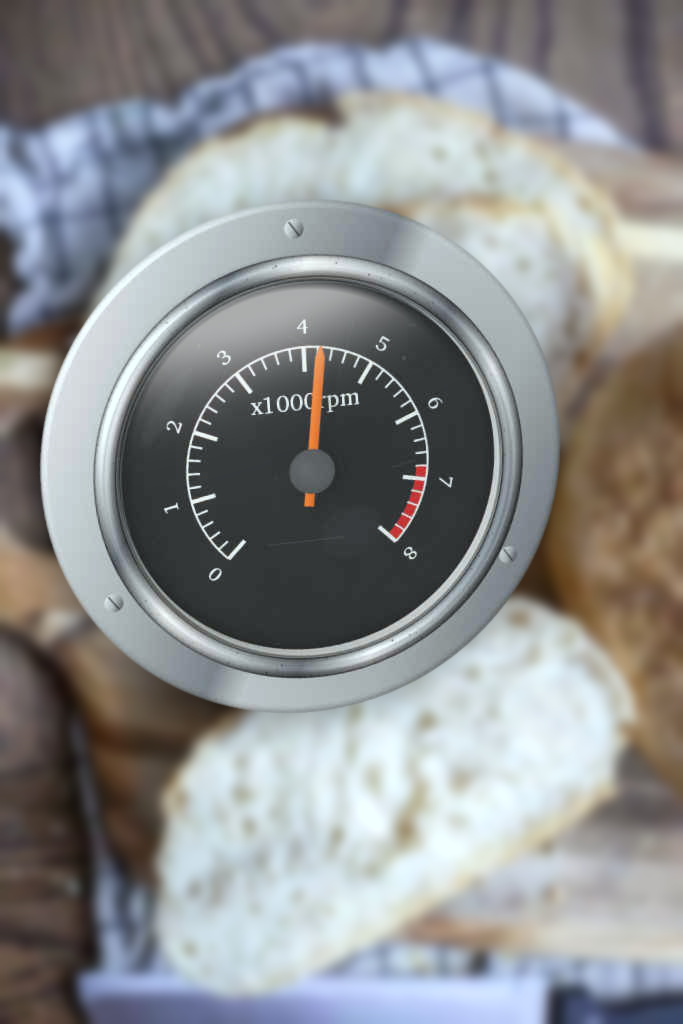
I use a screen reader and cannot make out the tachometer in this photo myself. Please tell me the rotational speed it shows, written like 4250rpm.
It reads 4200rpm
